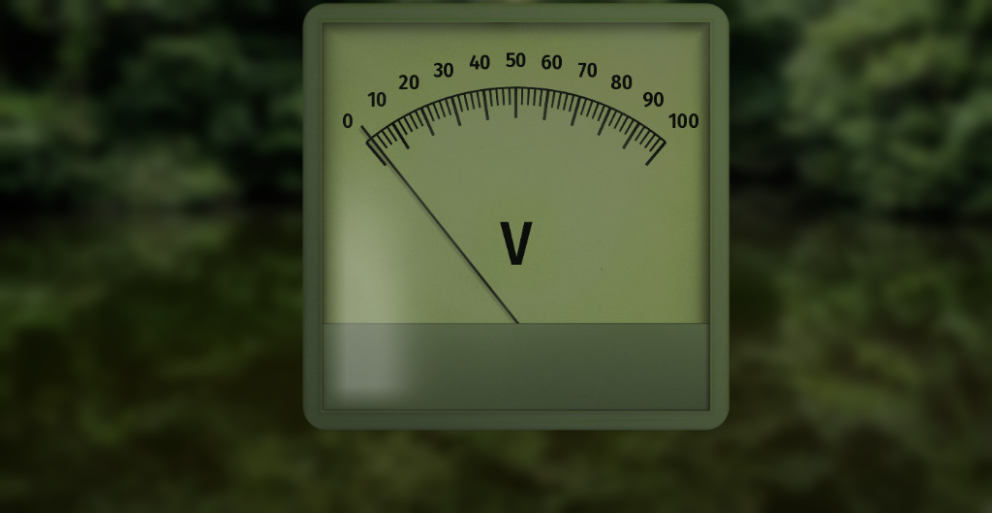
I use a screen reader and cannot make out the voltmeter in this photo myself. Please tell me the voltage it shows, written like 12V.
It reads 2V
